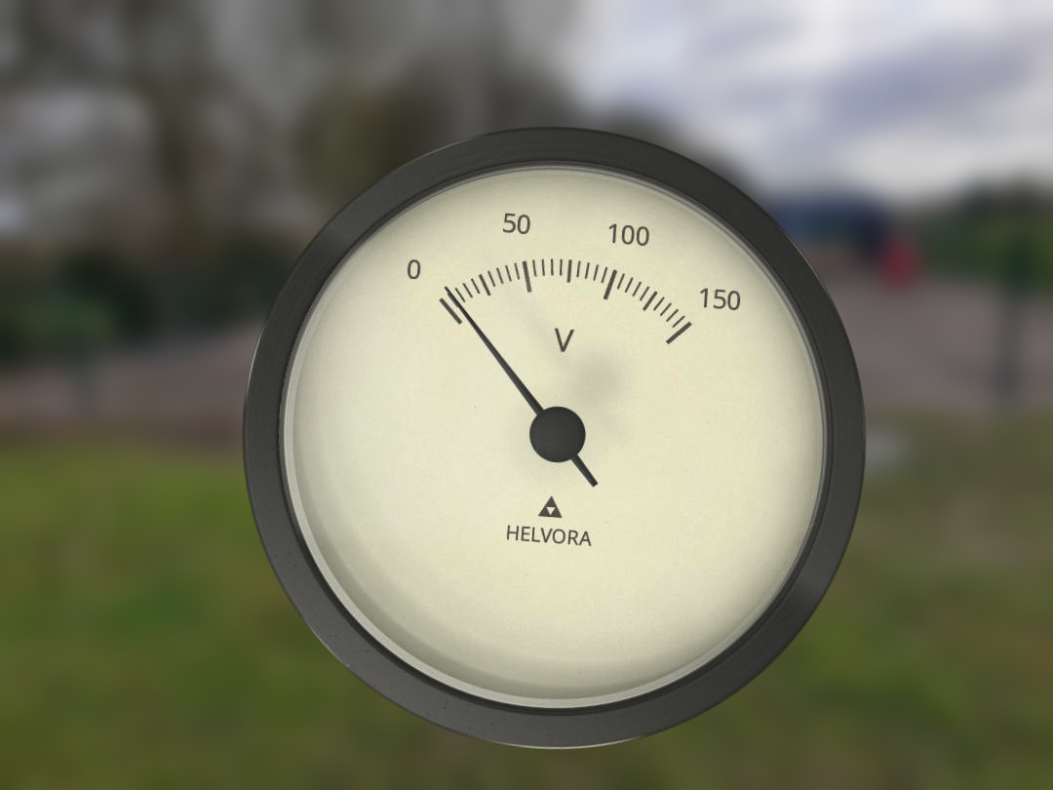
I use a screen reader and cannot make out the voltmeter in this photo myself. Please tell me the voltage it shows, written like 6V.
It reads 5V
